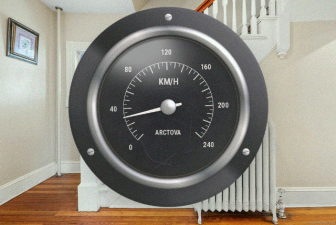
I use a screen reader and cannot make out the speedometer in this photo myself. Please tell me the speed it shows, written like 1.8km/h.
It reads 30km/h
